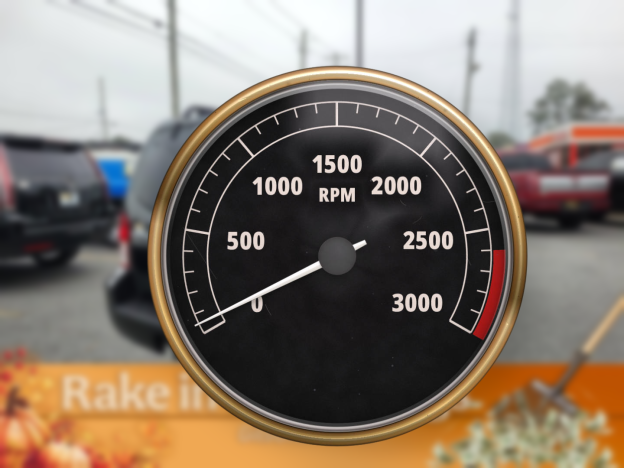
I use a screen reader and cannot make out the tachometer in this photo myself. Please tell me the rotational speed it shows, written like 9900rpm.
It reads 50rpm
